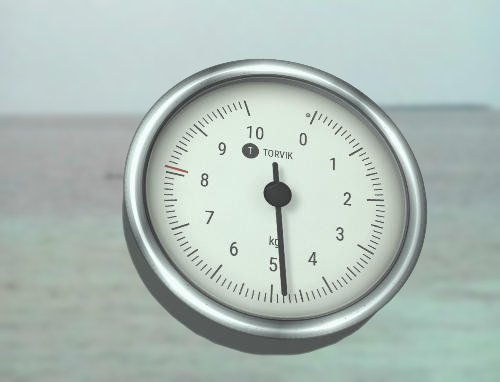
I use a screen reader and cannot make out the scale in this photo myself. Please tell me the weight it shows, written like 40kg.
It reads 4.8kg
